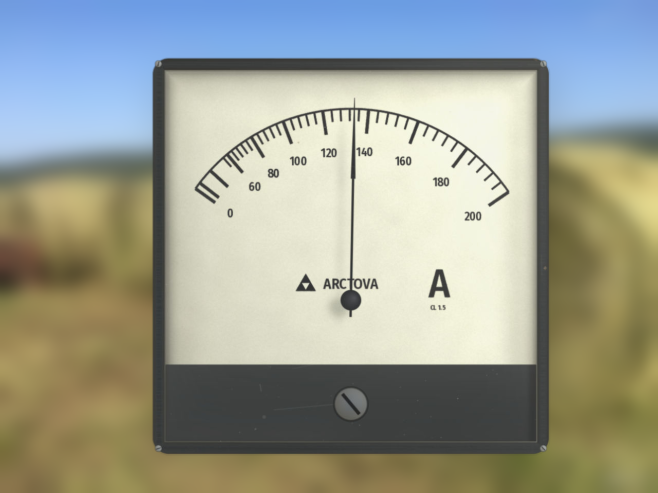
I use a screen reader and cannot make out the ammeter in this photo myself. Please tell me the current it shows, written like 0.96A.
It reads 134A
